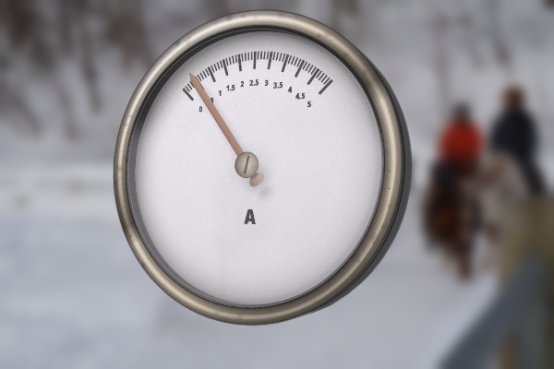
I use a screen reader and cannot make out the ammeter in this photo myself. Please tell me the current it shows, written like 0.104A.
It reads 0.5A
